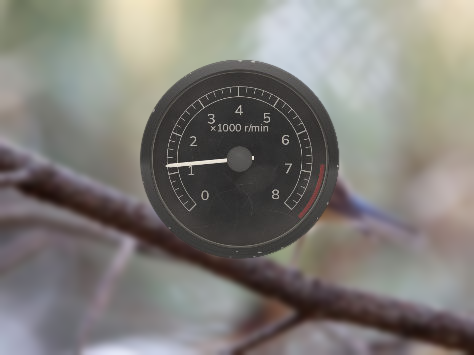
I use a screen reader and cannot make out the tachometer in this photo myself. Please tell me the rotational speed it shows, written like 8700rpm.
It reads 1200rpm
